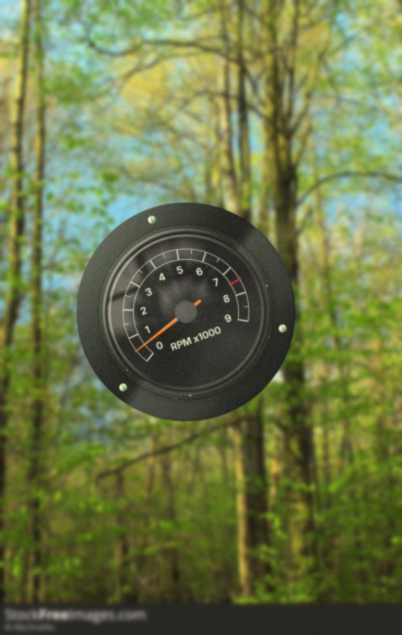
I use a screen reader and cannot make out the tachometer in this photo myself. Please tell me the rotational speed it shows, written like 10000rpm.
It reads 500rpm
